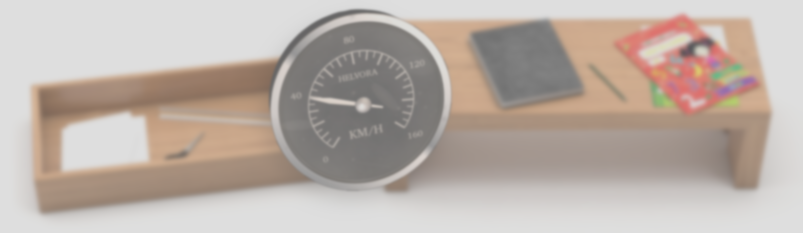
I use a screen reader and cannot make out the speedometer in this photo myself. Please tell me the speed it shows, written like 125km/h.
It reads 40km/h
